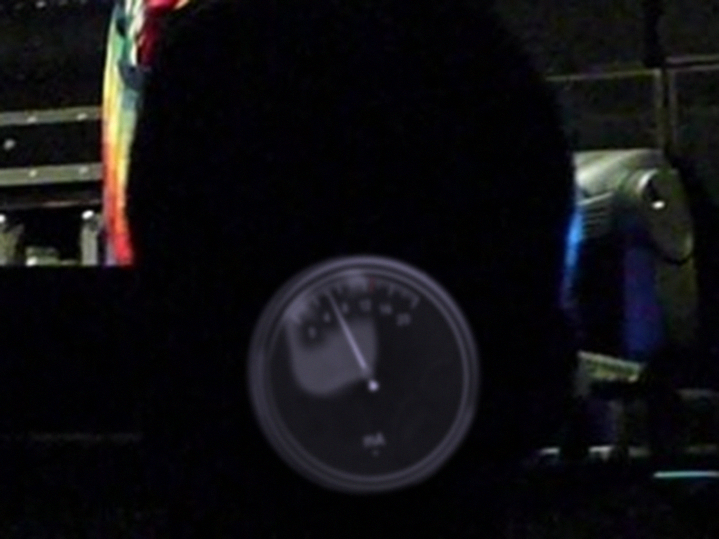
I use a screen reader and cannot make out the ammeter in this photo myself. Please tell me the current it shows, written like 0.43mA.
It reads 6mA
